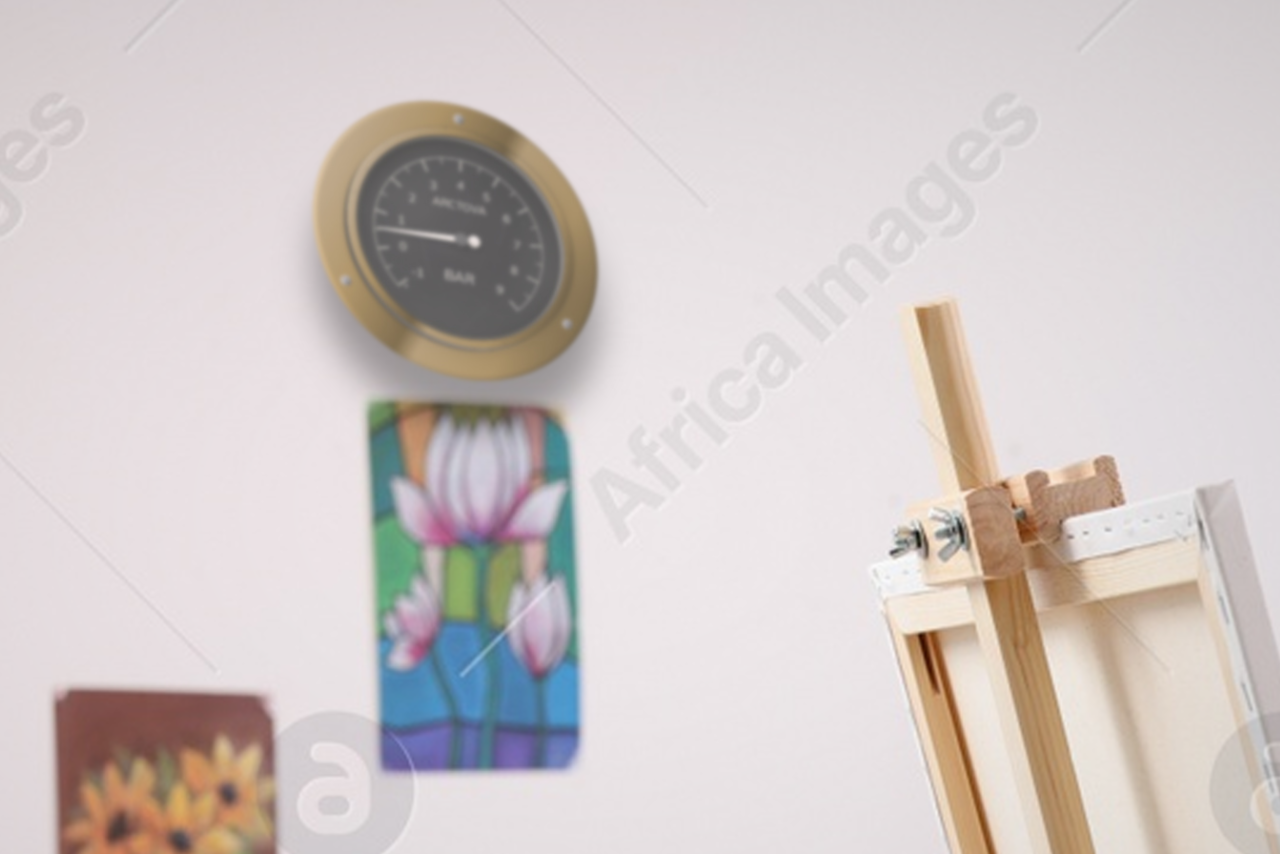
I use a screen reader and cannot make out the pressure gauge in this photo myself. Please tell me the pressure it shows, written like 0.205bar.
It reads 0.5bar
